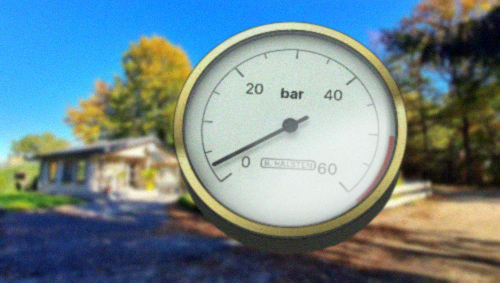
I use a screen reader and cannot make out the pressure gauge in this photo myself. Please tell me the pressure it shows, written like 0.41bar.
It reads 2.5bar
